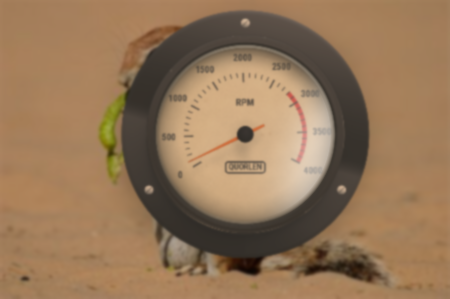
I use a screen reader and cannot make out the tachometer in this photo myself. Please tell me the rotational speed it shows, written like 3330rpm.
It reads 100rpm
